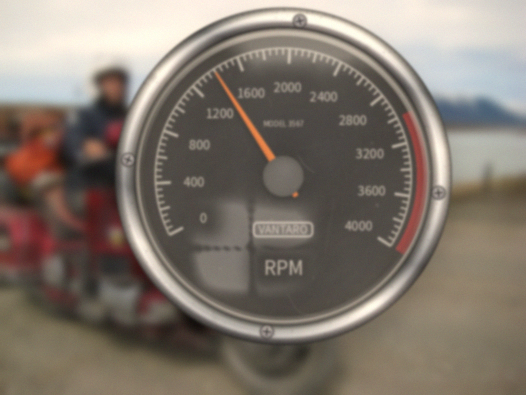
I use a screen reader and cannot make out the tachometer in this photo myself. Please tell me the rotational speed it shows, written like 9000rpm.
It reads 1400rpm
